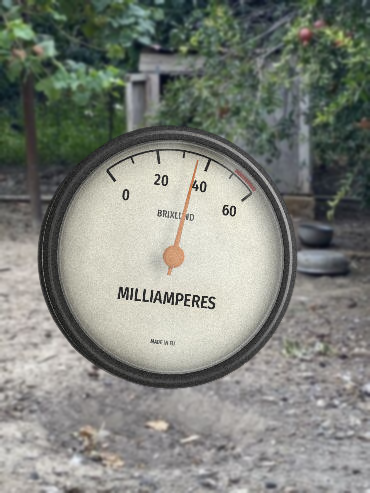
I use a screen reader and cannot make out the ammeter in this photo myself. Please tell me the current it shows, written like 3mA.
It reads 35mA
